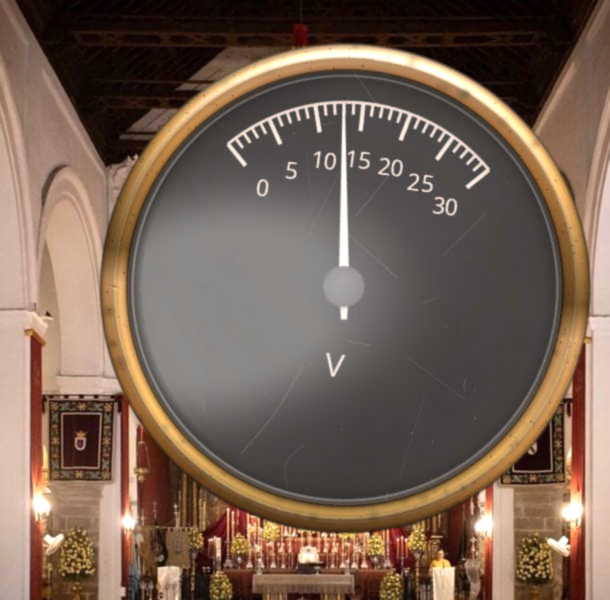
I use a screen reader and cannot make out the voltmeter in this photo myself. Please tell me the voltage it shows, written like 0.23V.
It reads 13V
